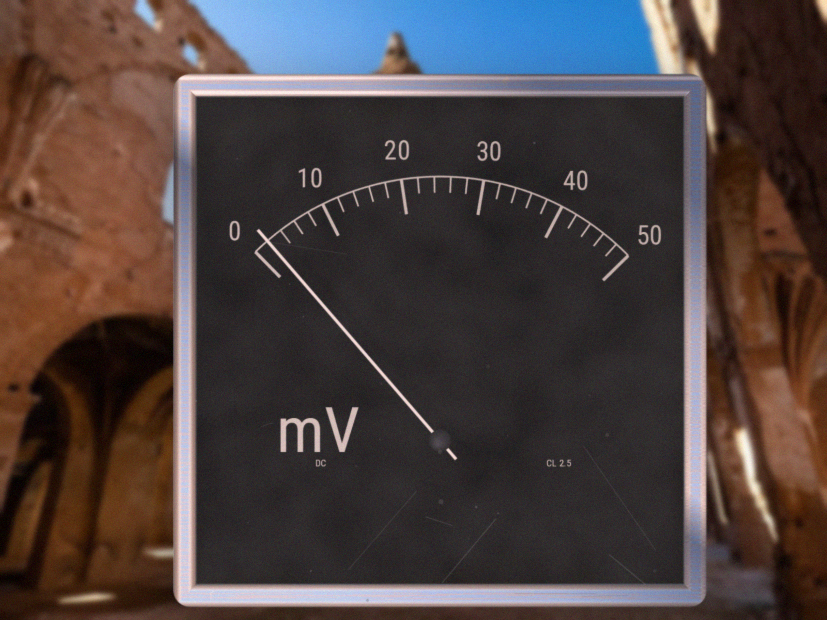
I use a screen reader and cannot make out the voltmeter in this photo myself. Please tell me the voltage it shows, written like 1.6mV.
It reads 2mV
